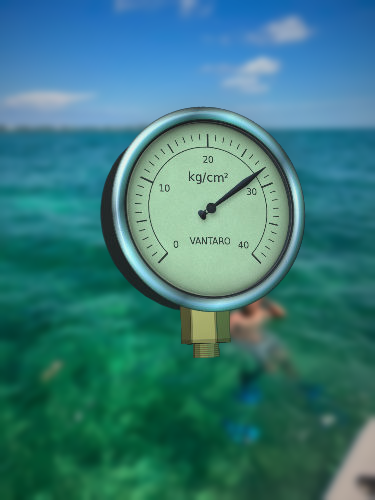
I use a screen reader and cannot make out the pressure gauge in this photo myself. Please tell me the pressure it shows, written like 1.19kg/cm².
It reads 28kg/cm²
